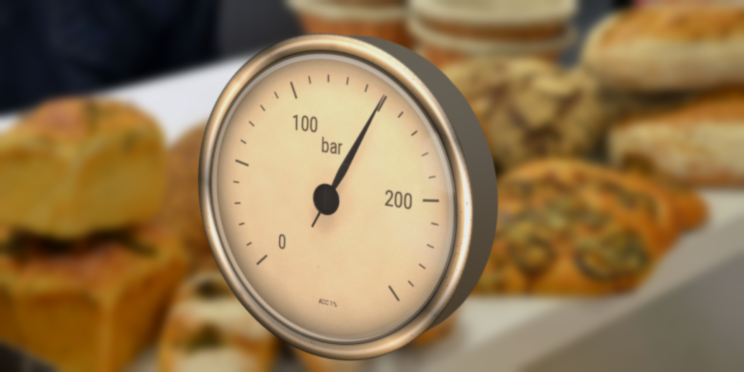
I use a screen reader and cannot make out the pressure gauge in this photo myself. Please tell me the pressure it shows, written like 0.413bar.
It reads 150bar
